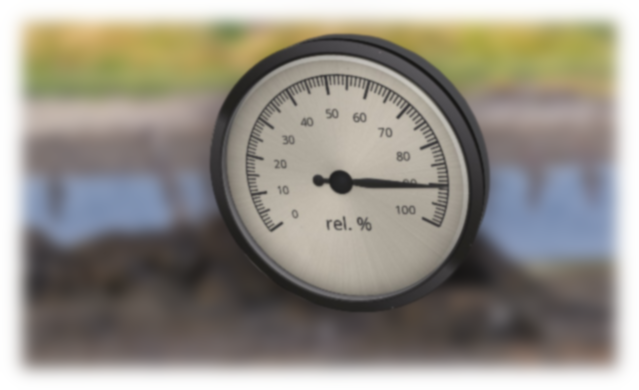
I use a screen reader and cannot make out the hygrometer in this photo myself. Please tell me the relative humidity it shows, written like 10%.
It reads 90%
